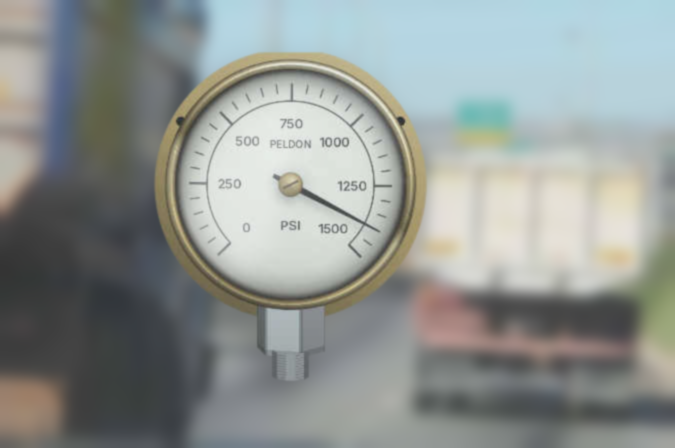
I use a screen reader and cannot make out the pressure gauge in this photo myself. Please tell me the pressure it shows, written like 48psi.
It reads 1400psi
